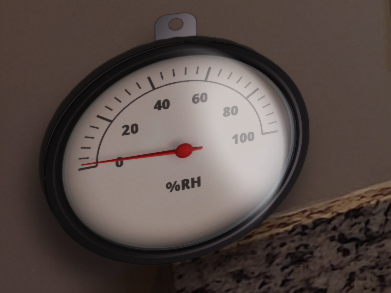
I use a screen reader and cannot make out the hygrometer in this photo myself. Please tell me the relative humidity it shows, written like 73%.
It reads 2%
